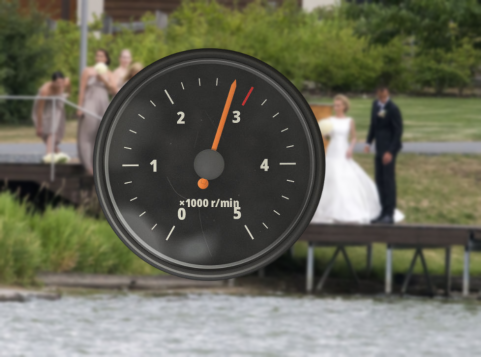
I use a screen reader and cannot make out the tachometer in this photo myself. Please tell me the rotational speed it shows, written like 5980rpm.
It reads 2800rpm
